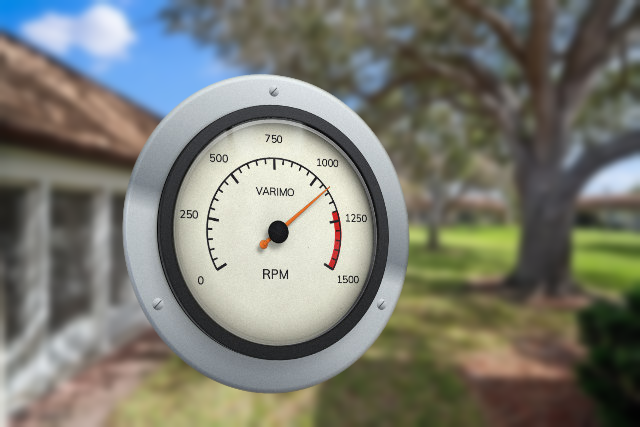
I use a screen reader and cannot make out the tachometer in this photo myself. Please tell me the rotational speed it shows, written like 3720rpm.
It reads 1075rpm
